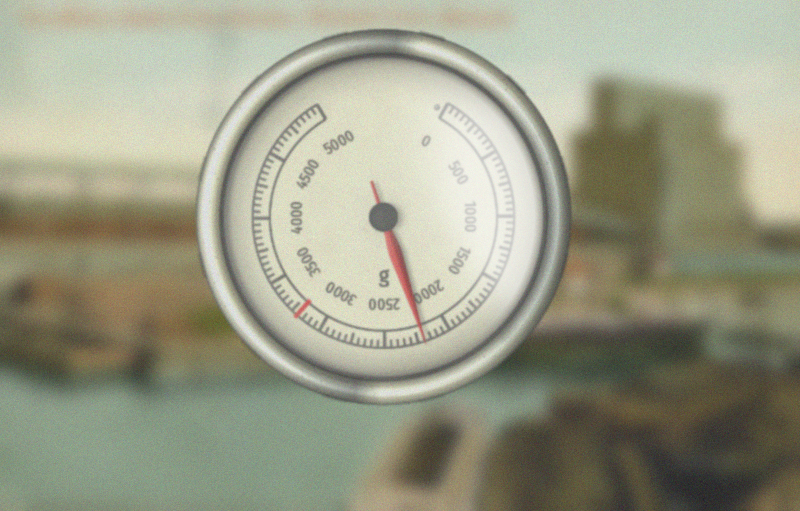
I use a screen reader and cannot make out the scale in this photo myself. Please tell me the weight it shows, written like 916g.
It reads 2200g
